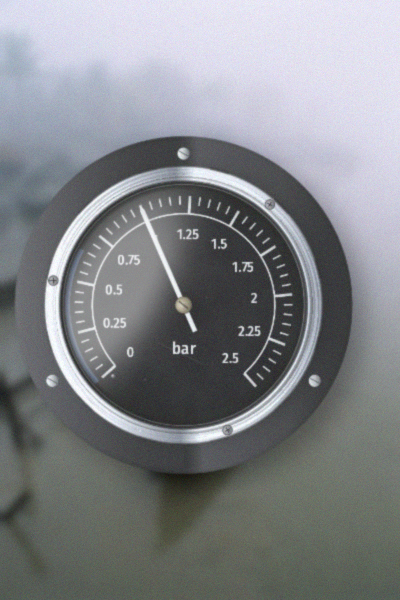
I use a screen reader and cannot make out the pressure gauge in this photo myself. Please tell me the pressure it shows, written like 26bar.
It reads 1bar
